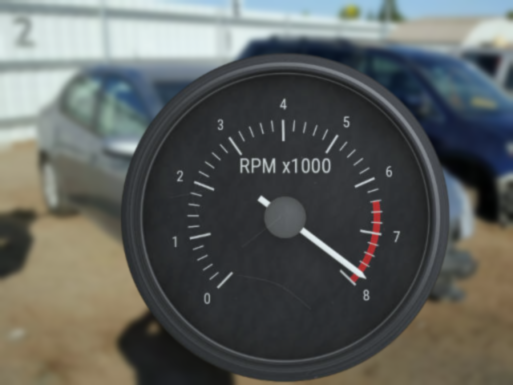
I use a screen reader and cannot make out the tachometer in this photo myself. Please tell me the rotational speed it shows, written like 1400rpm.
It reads 7800rpm
